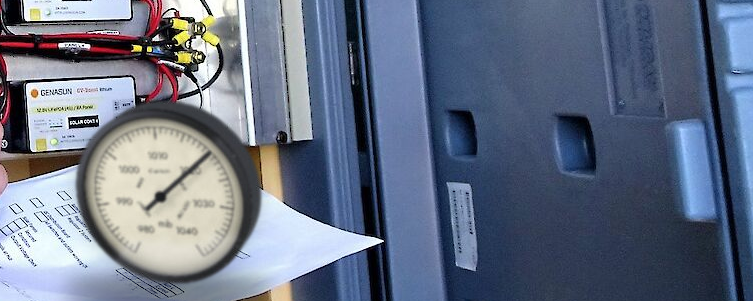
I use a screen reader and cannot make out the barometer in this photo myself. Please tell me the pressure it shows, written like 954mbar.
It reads 1020mbar
